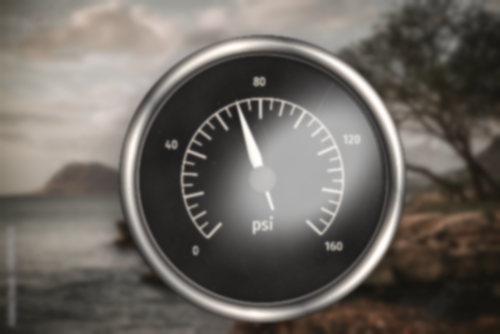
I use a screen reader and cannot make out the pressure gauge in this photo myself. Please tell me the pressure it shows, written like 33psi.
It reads 70psi
